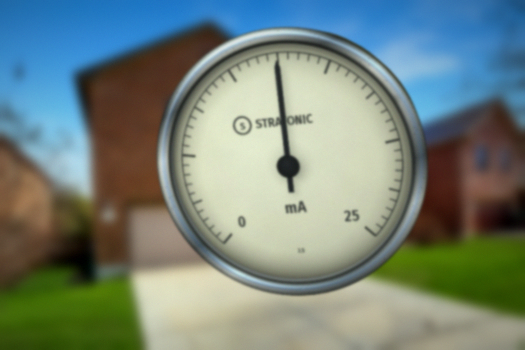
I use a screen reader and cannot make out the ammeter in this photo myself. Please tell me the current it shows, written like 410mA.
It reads 12.5mA
